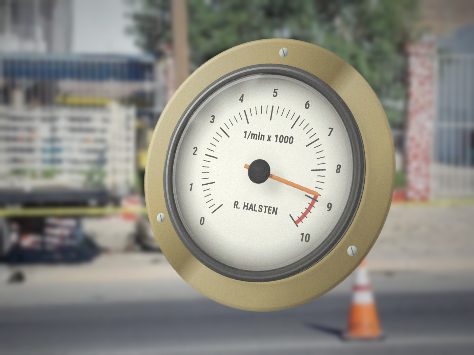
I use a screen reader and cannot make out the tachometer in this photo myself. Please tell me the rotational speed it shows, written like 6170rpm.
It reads 8800rpm
